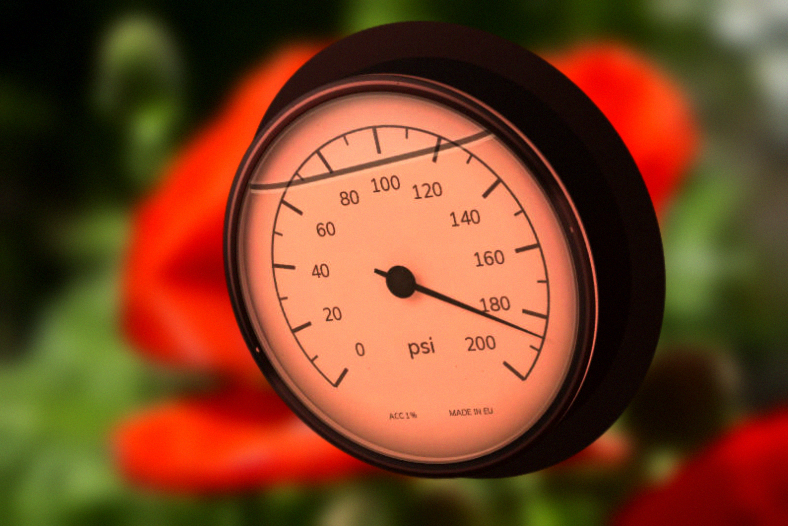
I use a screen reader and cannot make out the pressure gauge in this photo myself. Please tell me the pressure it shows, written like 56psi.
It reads 185psi
